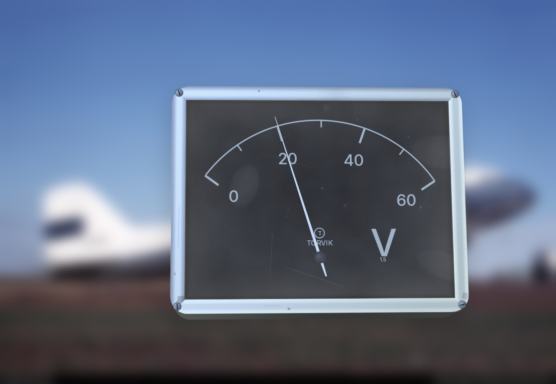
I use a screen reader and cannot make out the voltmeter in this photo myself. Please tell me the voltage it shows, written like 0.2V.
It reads 20V
